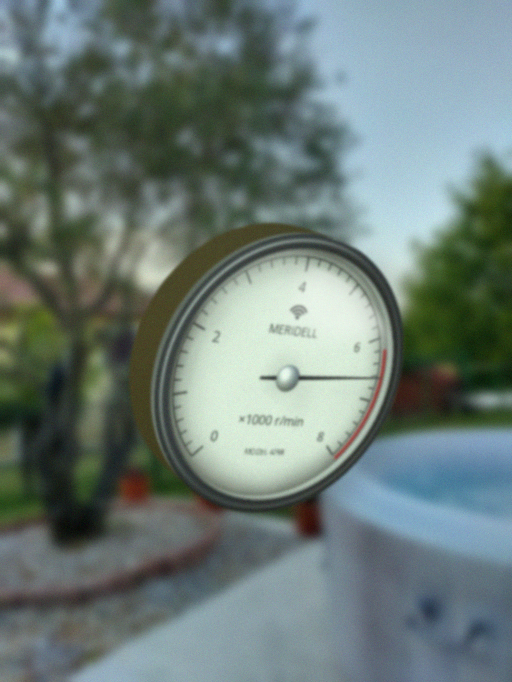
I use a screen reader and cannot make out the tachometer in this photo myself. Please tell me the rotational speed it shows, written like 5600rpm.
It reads 6600rpm
